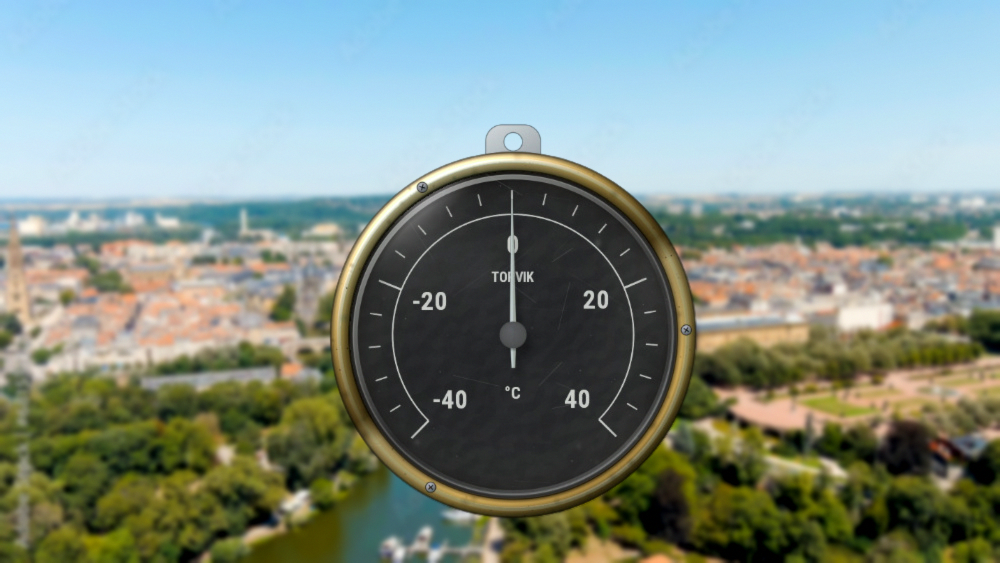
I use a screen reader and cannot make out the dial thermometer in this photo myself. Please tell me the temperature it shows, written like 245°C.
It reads 0°C
